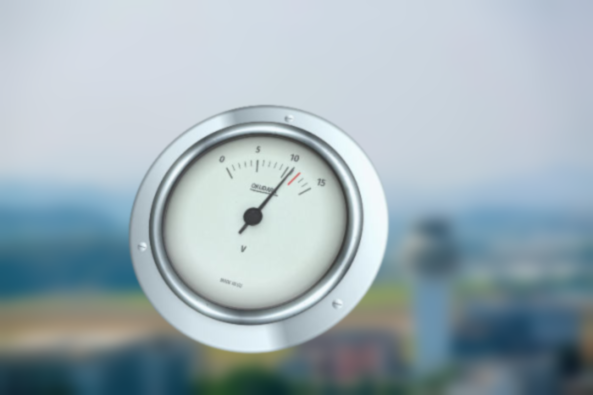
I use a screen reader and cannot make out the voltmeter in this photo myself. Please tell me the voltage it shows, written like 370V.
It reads 11V
